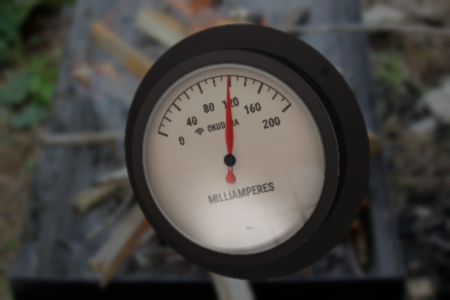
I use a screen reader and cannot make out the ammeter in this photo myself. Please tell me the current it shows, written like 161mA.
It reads 120mA
